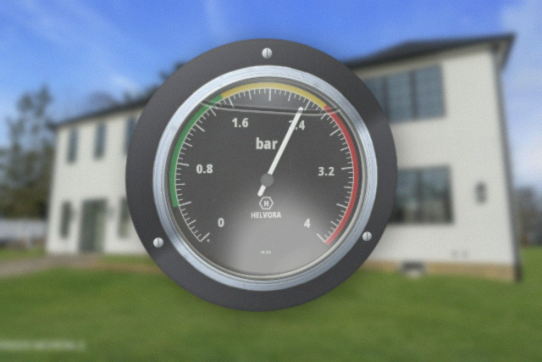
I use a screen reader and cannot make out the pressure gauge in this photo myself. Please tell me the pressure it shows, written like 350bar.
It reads 2.35bar
